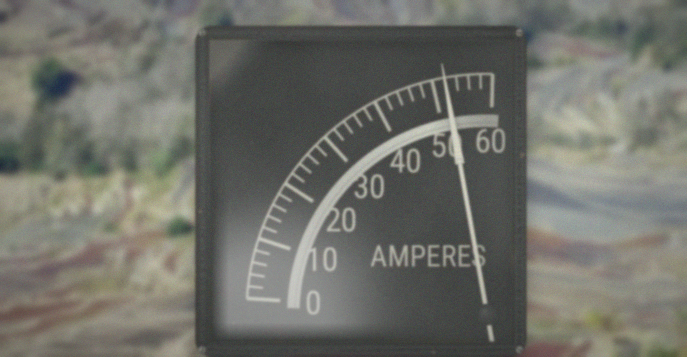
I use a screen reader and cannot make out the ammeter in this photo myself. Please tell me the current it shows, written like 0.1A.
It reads 52A
